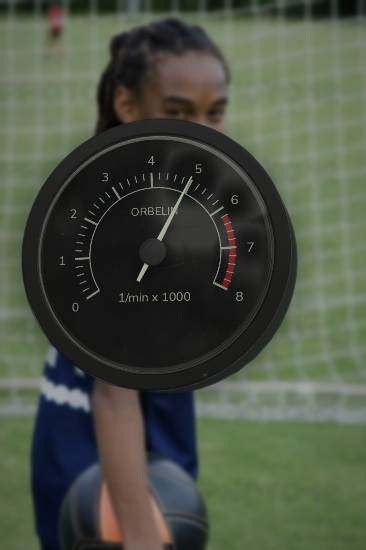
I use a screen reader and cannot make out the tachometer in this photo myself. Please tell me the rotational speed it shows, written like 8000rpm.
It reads 5000rpm
